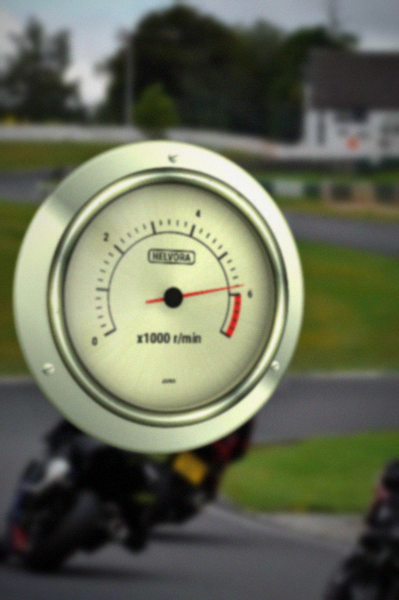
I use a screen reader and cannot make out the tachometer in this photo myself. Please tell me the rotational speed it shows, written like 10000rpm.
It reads 5800rpm
